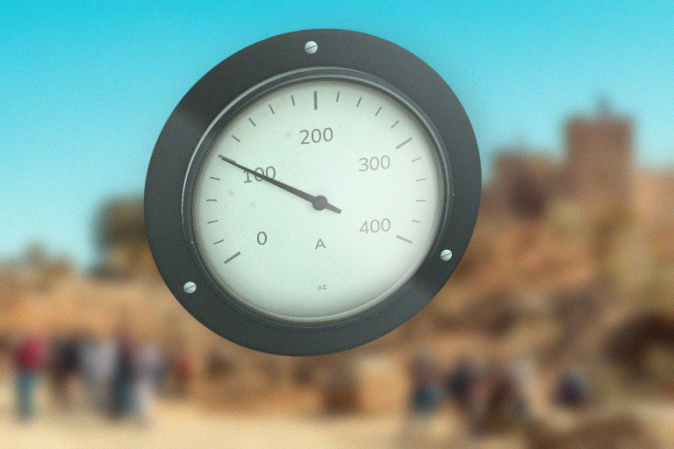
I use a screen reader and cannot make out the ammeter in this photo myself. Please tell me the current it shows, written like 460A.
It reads 100A
